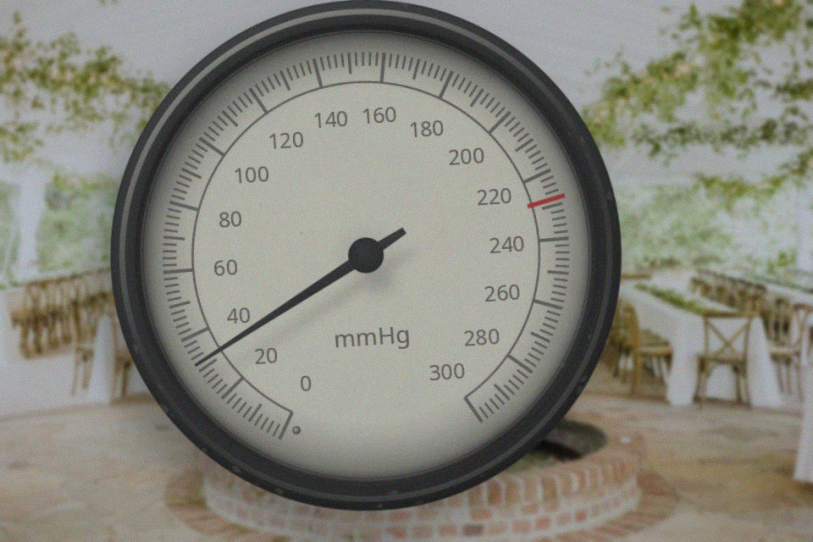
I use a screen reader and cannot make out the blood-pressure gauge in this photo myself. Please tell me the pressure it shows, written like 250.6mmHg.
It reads 32mmHg
